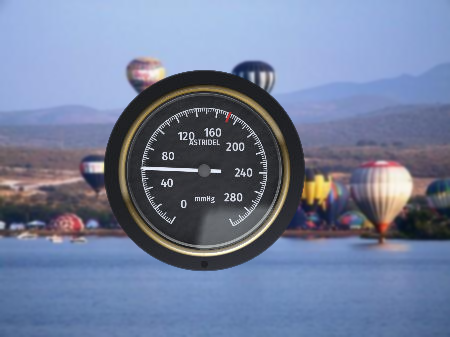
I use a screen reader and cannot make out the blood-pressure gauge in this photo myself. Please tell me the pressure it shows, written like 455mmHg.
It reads 60mmHg
